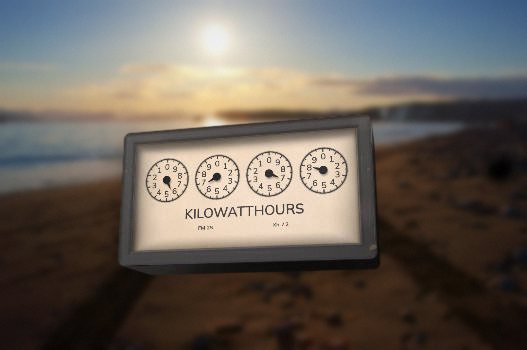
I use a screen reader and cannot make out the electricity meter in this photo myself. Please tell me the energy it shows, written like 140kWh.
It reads 5668kWh
